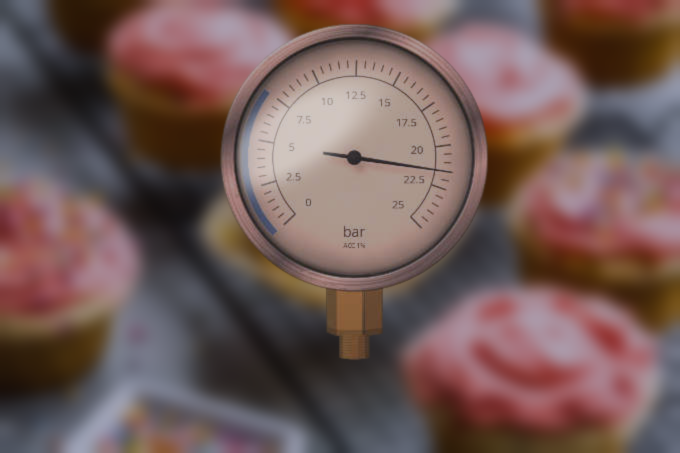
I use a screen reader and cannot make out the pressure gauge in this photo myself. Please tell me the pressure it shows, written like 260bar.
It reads 21.5bar
